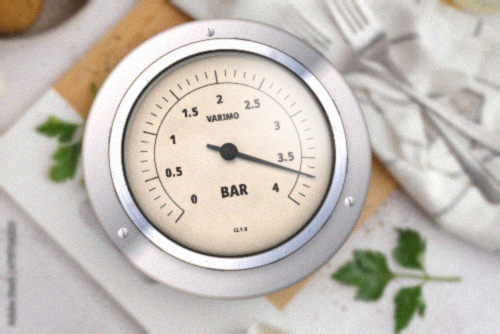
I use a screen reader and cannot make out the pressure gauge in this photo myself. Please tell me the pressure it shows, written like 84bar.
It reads 3.7bar
